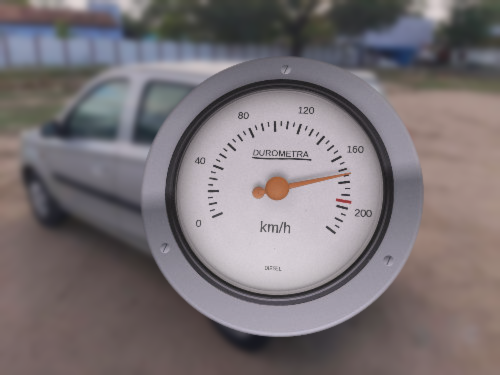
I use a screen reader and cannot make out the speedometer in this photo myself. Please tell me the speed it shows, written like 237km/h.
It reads 175km/h
